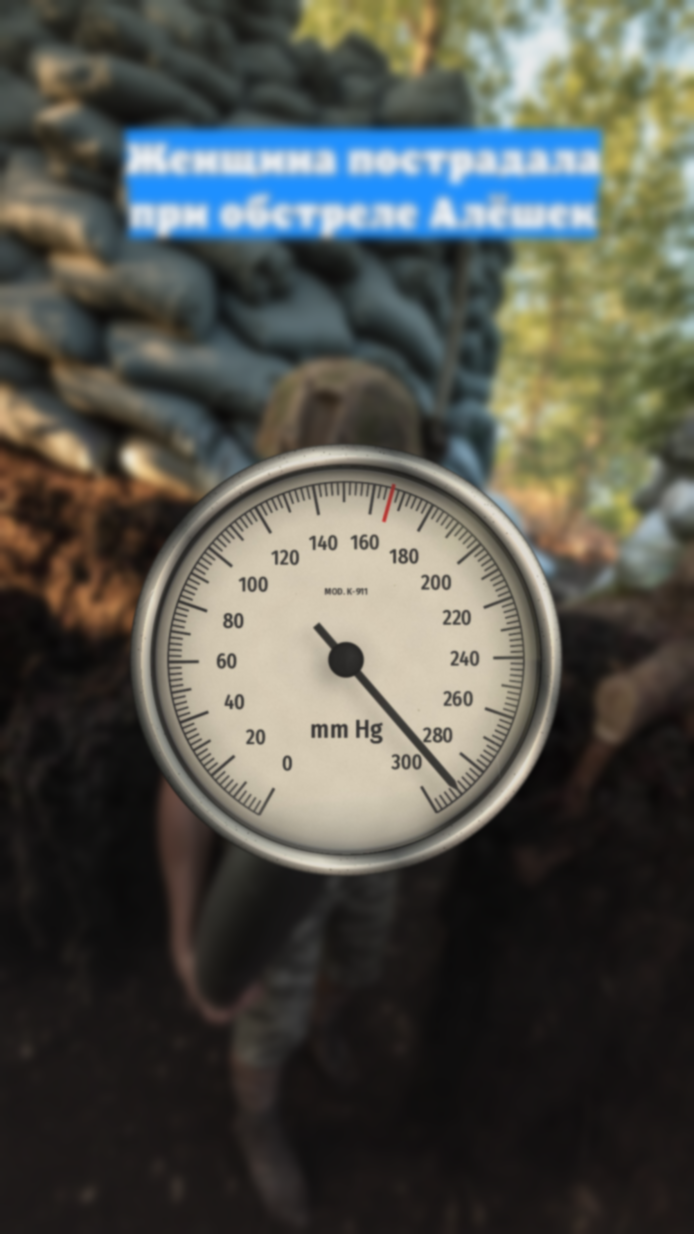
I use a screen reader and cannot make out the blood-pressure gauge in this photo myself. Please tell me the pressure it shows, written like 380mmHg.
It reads 290mmHg
